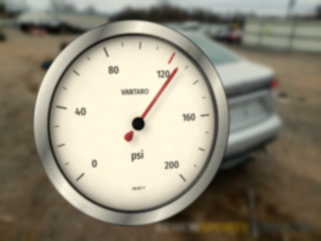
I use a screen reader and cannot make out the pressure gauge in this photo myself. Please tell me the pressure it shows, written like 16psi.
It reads 125psi
